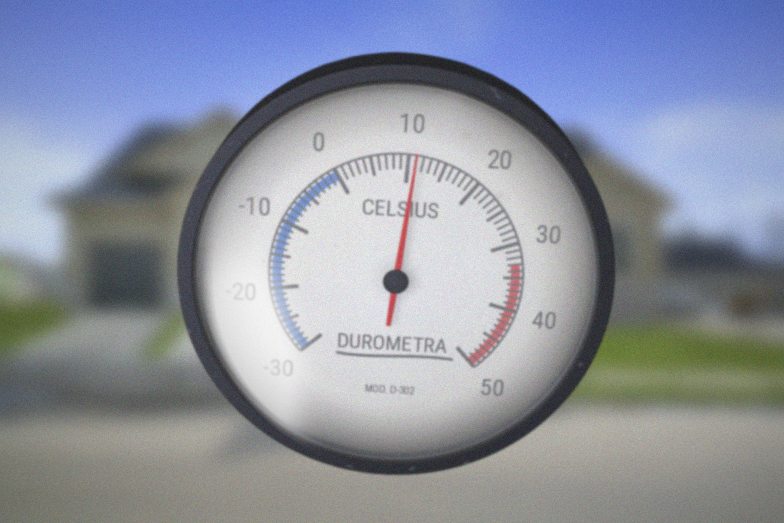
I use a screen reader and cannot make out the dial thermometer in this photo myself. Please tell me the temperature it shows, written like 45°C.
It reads 11°C
